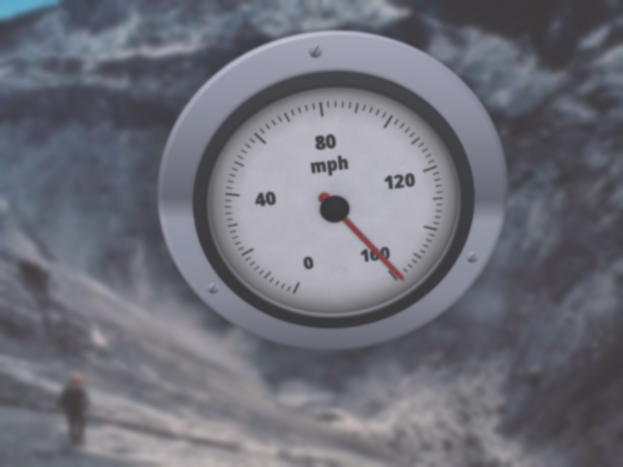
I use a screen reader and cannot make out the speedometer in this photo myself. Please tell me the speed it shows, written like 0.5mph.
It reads 158mph
